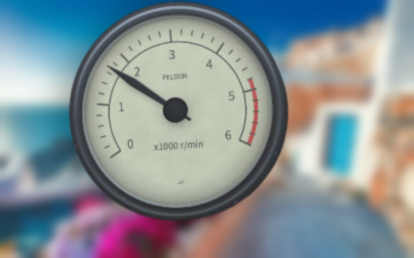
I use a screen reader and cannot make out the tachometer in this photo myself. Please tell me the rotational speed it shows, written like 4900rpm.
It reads 1700rpm
